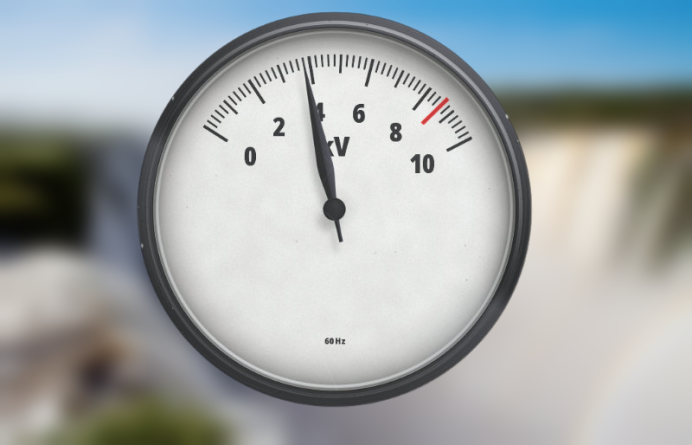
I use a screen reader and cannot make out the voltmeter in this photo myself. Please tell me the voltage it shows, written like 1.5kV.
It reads 3.8kV
